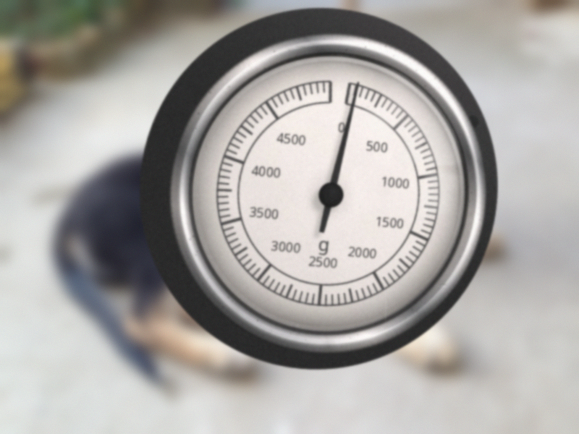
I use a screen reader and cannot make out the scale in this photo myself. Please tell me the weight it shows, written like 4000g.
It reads 50g
